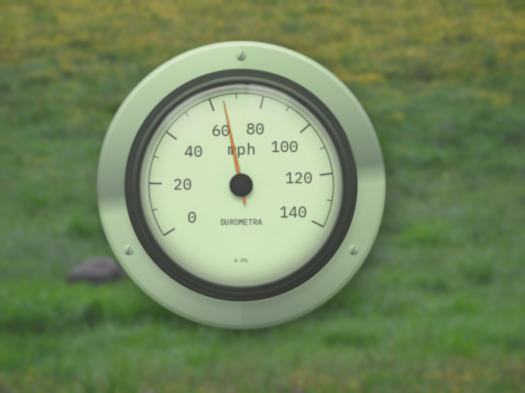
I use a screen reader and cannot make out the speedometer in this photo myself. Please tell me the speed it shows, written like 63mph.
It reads 65mph
